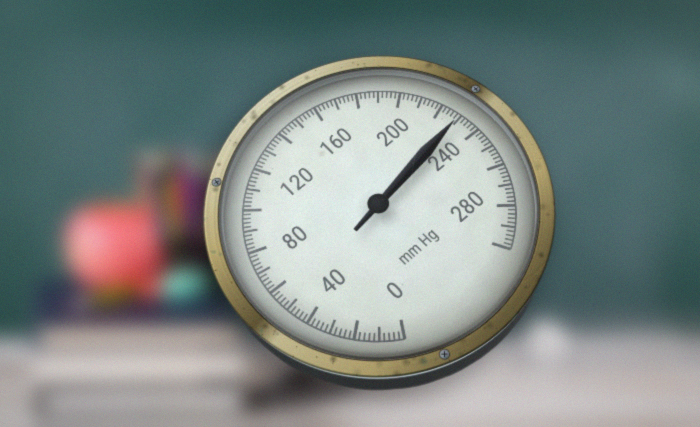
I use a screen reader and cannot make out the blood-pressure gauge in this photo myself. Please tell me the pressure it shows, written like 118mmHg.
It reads 230mmHg
